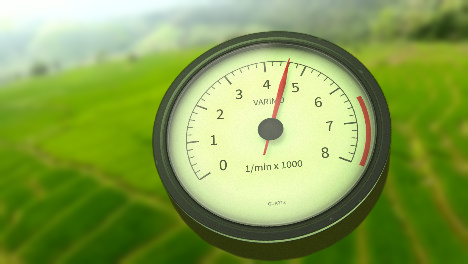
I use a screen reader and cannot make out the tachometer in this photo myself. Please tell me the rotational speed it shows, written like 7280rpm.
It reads 4600rpm
